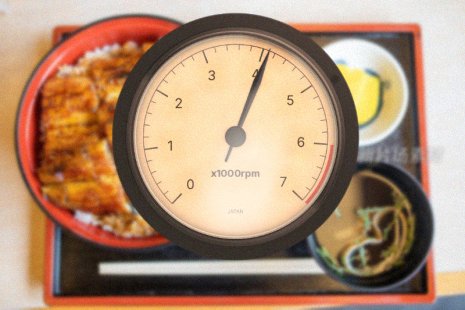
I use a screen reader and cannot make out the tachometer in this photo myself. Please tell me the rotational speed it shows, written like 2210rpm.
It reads 4100rpm
